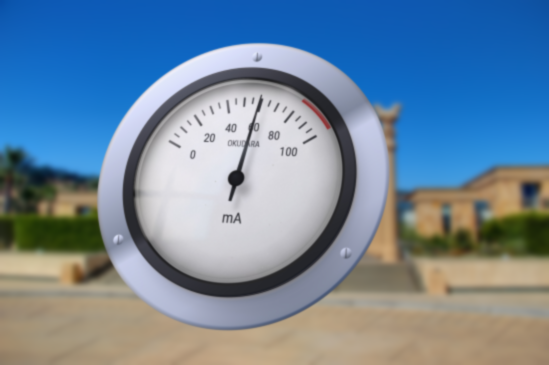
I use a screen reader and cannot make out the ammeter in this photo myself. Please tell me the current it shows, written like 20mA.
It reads 60mA
